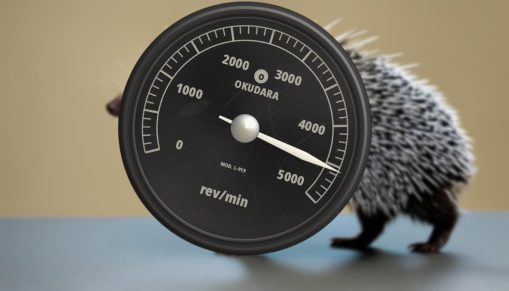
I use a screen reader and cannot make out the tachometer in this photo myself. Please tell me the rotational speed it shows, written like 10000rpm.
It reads 4550rpm
